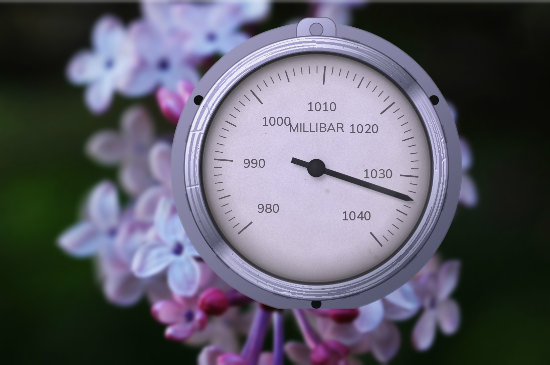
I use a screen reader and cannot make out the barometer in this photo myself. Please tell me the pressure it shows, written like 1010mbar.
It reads 1033mbar
